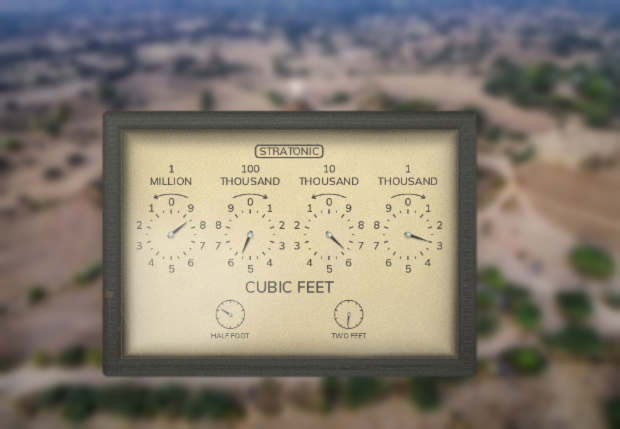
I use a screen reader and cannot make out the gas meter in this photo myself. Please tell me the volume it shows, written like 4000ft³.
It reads 856300ft³
